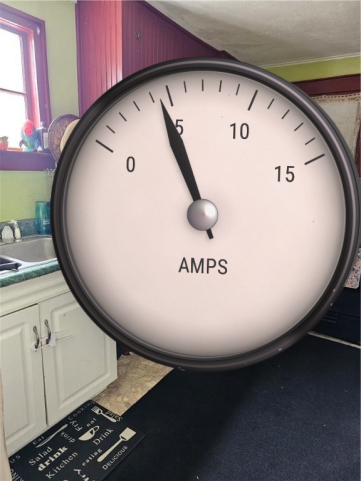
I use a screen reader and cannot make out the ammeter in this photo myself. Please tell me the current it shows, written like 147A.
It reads 4.5A
